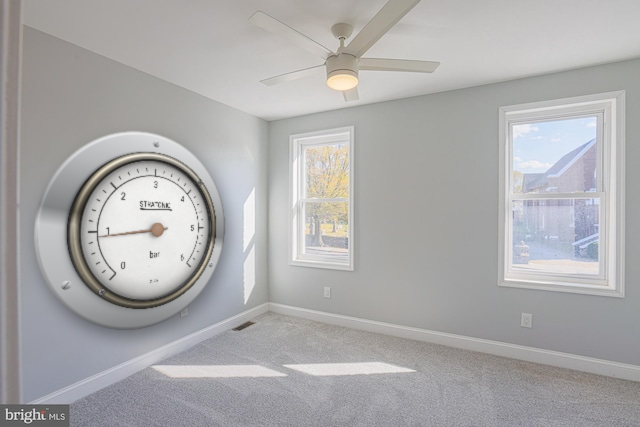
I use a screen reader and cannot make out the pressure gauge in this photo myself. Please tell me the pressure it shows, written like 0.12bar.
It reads 0.9bar
